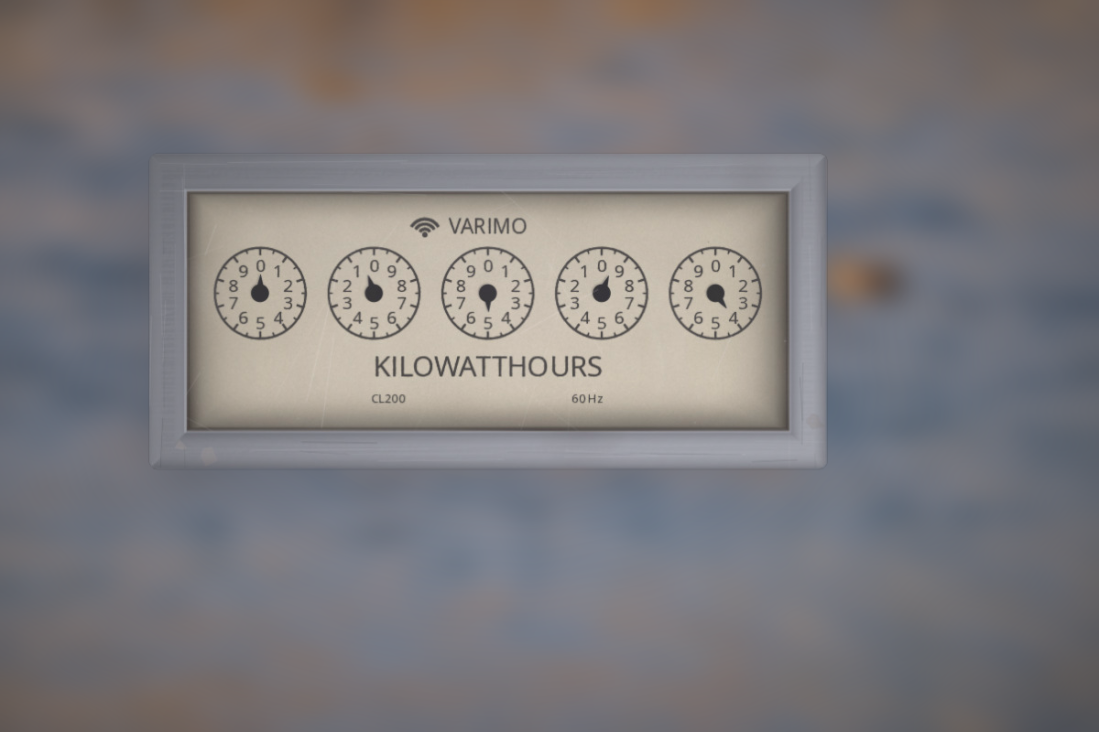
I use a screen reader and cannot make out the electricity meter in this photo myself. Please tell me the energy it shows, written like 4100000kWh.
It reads 494kWh
